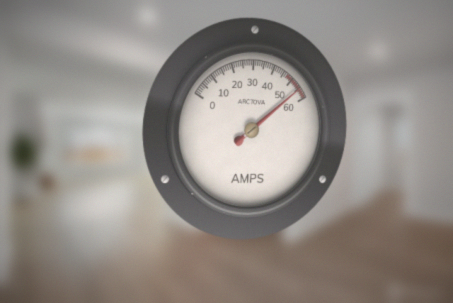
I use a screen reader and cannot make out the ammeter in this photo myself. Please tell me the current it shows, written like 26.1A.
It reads 55A
